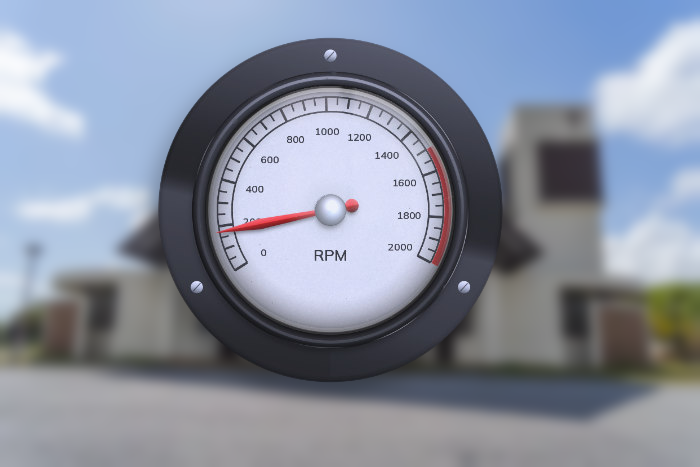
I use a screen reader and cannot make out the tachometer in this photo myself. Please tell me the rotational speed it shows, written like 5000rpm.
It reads 175rpm
